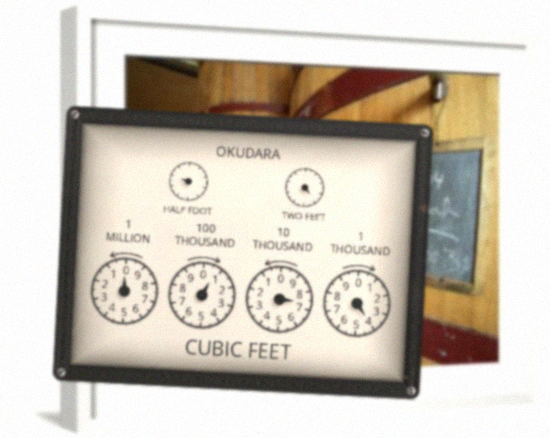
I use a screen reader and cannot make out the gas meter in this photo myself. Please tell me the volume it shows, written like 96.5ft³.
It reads 7400ft³
